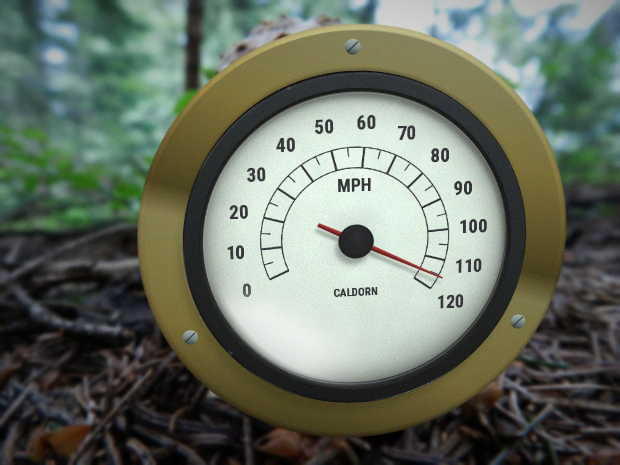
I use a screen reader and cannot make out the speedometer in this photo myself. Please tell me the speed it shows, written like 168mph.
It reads 115mph
